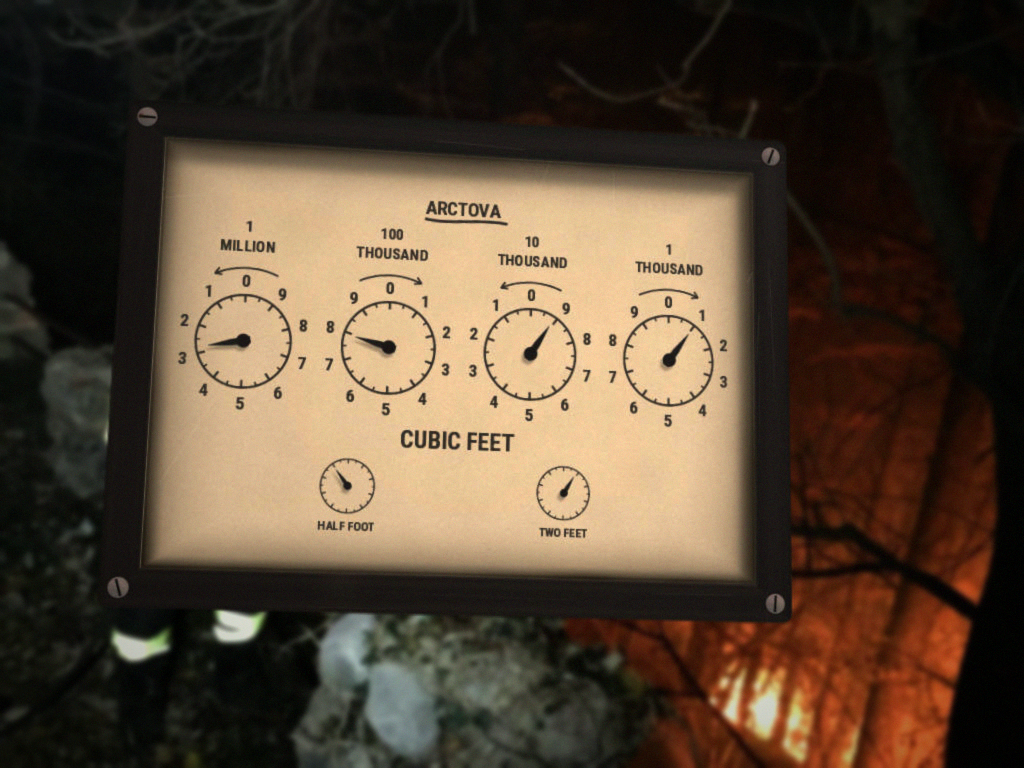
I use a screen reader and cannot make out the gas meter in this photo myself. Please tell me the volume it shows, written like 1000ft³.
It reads 279100ft³
